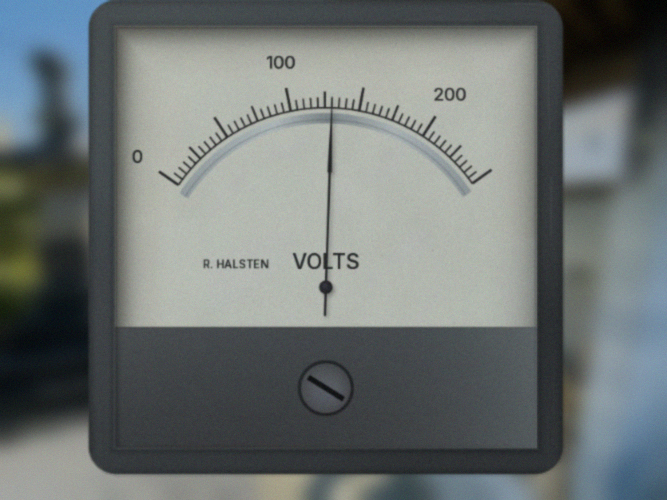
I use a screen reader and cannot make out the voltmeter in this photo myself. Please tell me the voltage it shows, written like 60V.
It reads 130V
